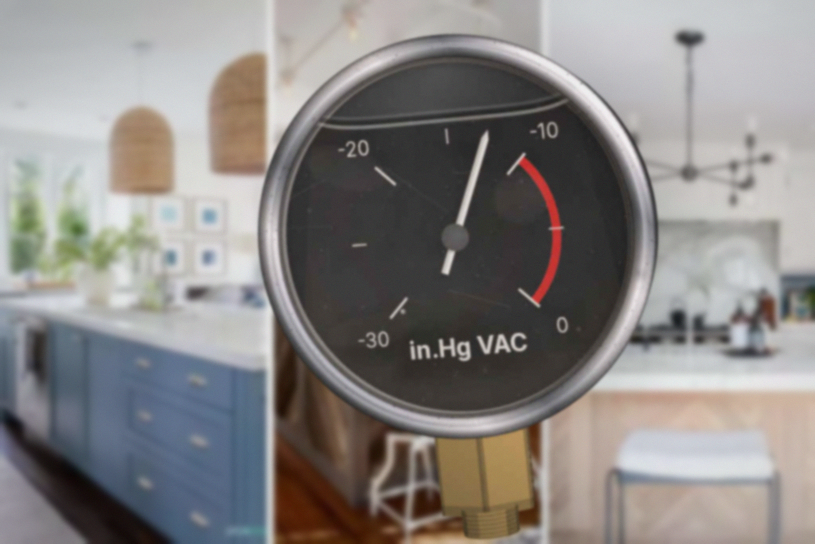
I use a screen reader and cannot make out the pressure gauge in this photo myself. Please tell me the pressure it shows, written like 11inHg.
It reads -12.5inHg
